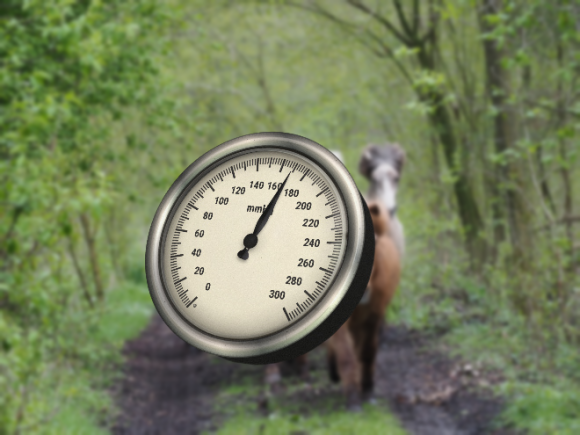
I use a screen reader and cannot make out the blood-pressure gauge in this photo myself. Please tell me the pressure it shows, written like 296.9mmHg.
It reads 170mmHg
